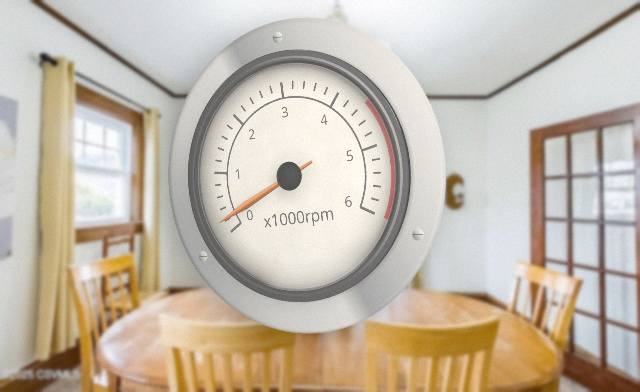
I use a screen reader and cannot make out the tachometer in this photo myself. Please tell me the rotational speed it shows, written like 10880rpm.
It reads 200rpm
